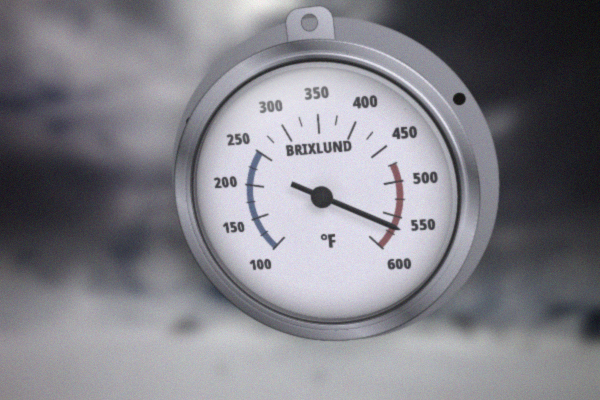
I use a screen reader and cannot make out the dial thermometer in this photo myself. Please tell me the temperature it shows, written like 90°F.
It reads 562.5°F
